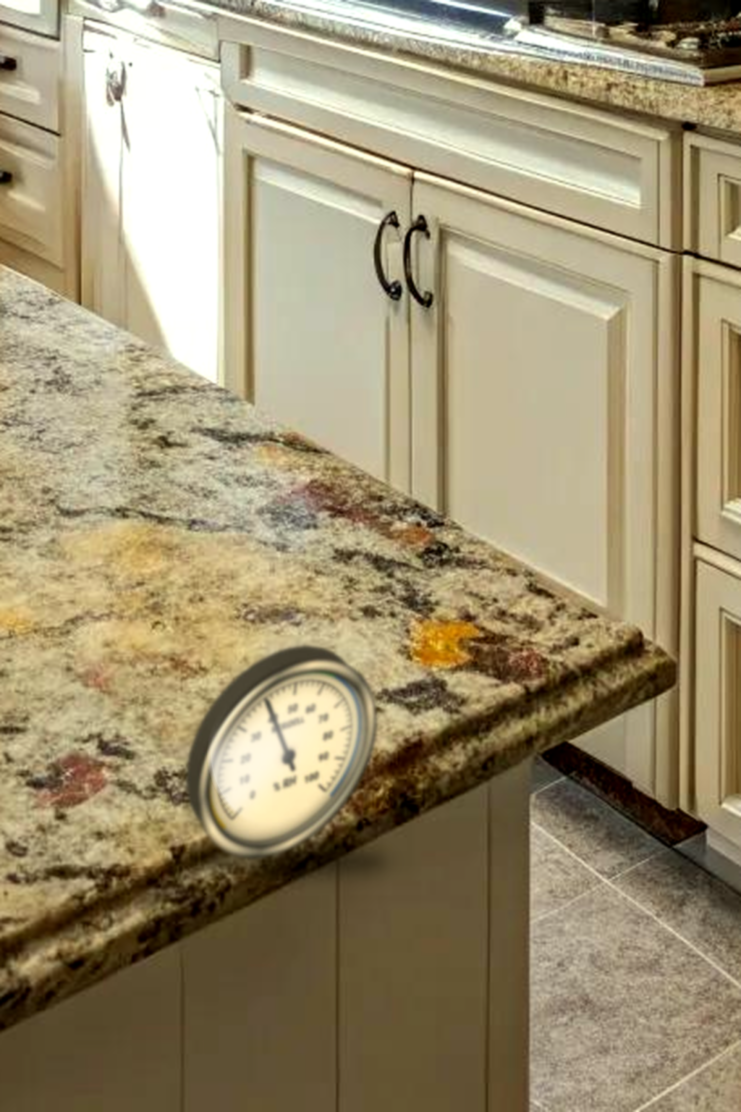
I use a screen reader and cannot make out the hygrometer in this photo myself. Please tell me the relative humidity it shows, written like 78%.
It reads 40%
